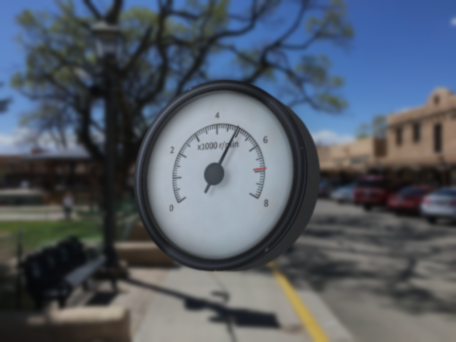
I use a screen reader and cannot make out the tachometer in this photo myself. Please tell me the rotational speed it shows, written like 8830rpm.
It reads 5000rpm
